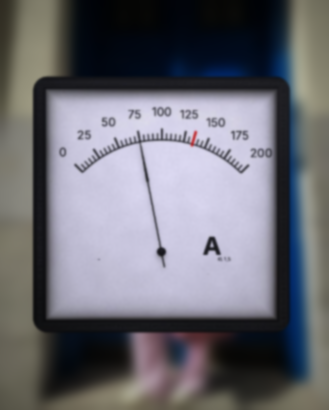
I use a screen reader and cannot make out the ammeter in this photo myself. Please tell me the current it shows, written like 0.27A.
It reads 75A
